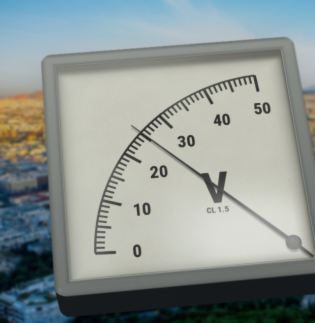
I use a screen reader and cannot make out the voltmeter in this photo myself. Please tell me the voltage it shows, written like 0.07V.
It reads 25V
